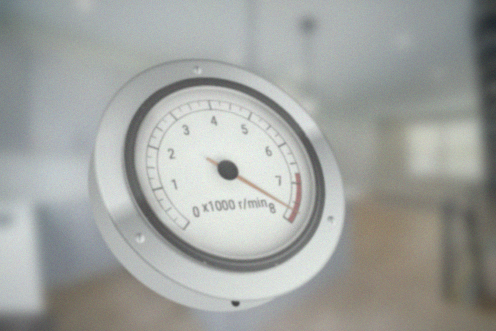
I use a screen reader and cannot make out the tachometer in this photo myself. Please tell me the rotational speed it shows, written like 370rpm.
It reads 7750rpm
